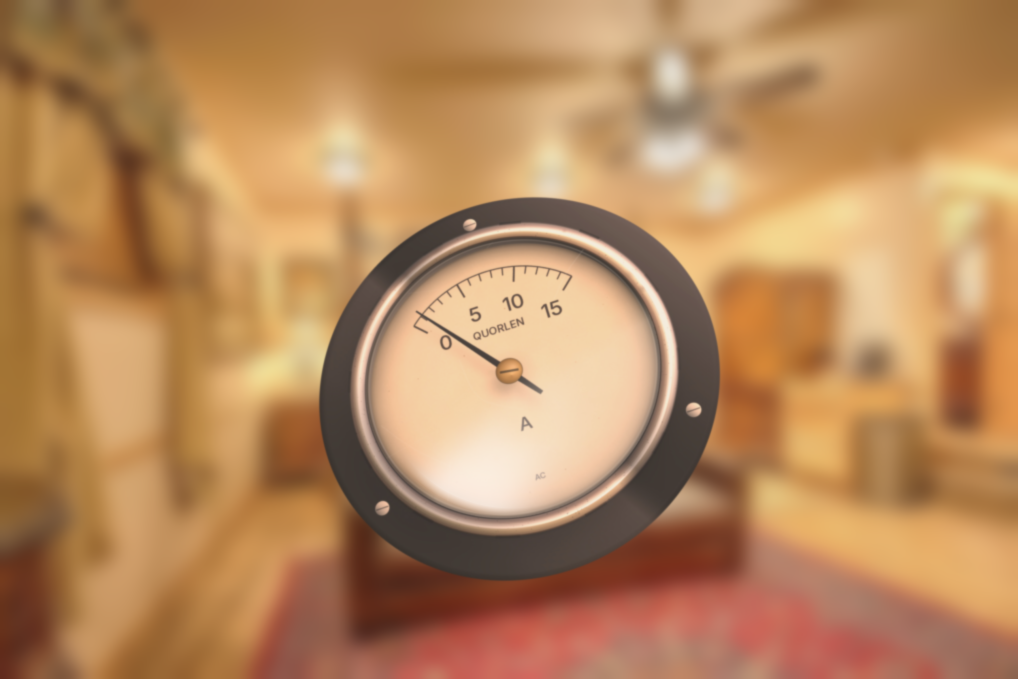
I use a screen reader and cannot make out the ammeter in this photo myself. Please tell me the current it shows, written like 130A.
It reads 1A
